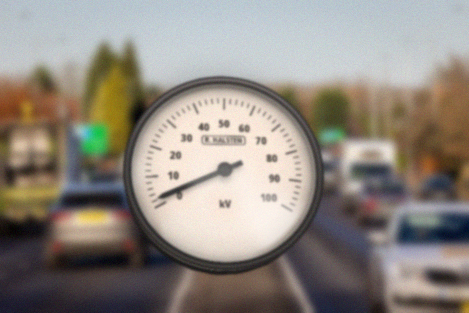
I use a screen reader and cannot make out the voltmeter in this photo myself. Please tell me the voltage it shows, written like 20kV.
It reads 2kV
